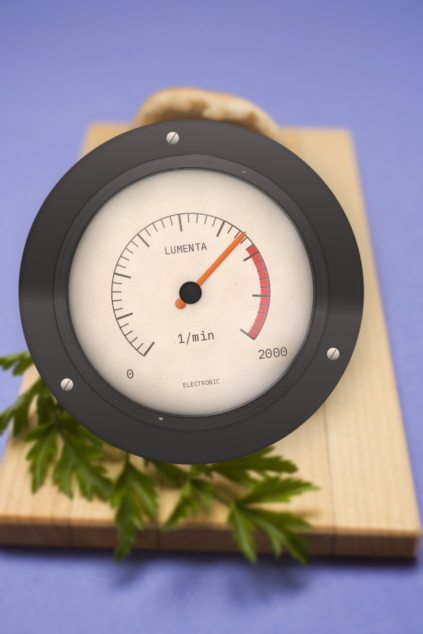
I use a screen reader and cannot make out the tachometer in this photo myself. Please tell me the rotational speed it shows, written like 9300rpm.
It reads 1375rpm
